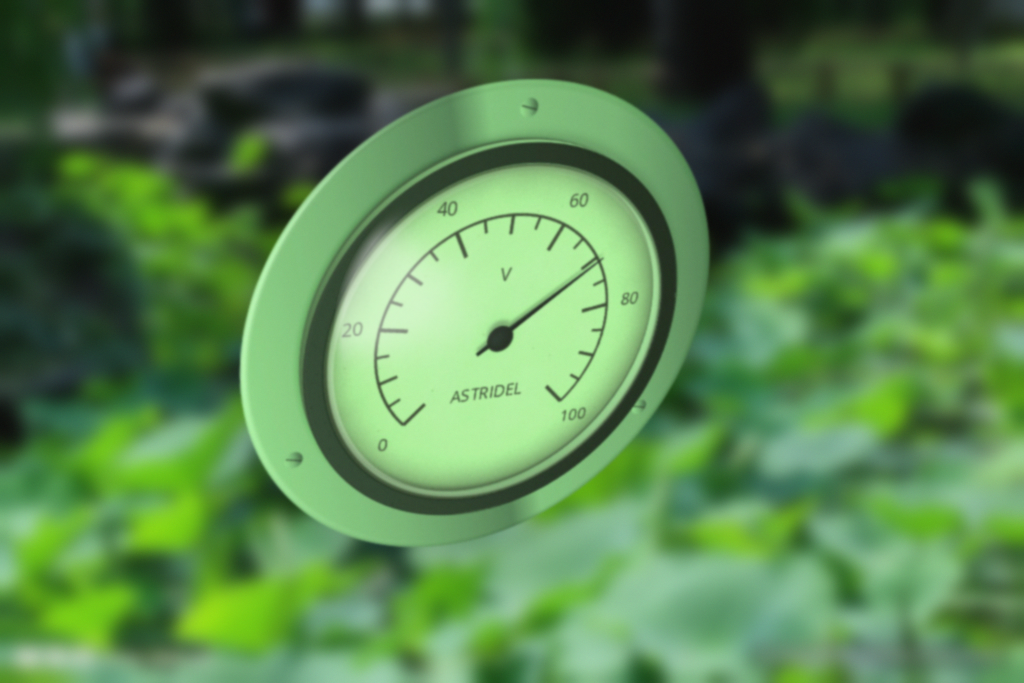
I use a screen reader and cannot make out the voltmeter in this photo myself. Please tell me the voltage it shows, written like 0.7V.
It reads 70V
